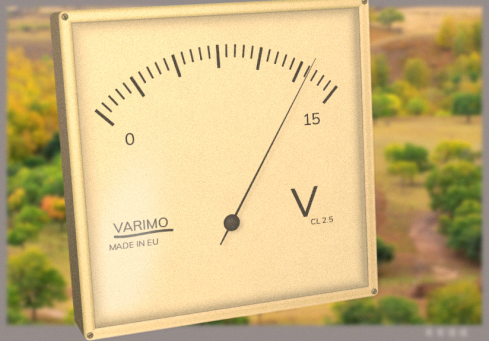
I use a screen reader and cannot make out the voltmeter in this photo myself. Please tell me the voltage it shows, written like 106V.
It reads 13V
